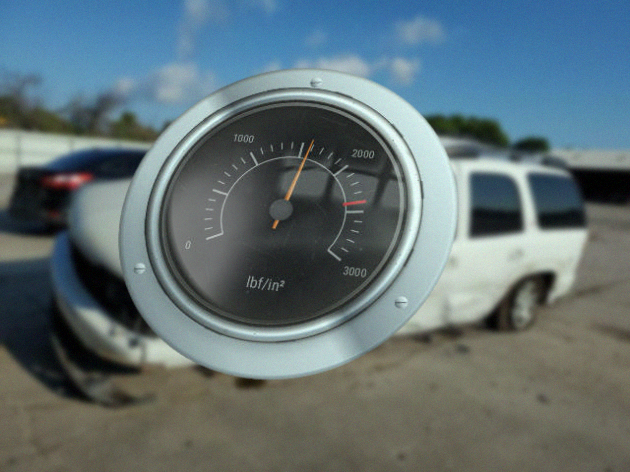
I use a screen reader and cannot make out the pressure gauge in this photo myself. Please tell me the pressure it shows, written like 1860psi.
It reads 1600psi
